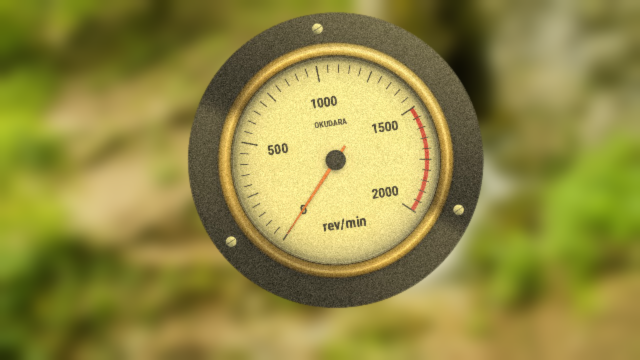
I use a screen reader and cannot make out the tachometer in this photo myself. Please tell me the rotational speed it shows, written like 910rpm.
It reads 0rpm
